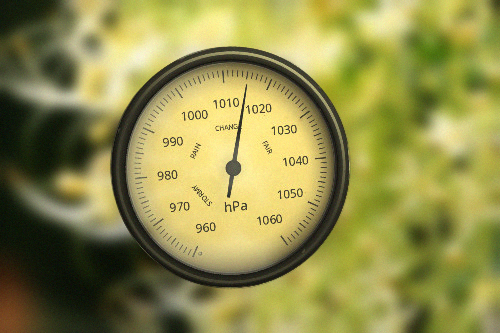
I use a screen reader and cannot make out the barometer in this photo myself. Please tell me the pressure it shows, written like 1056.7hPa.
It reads 1015hPa
